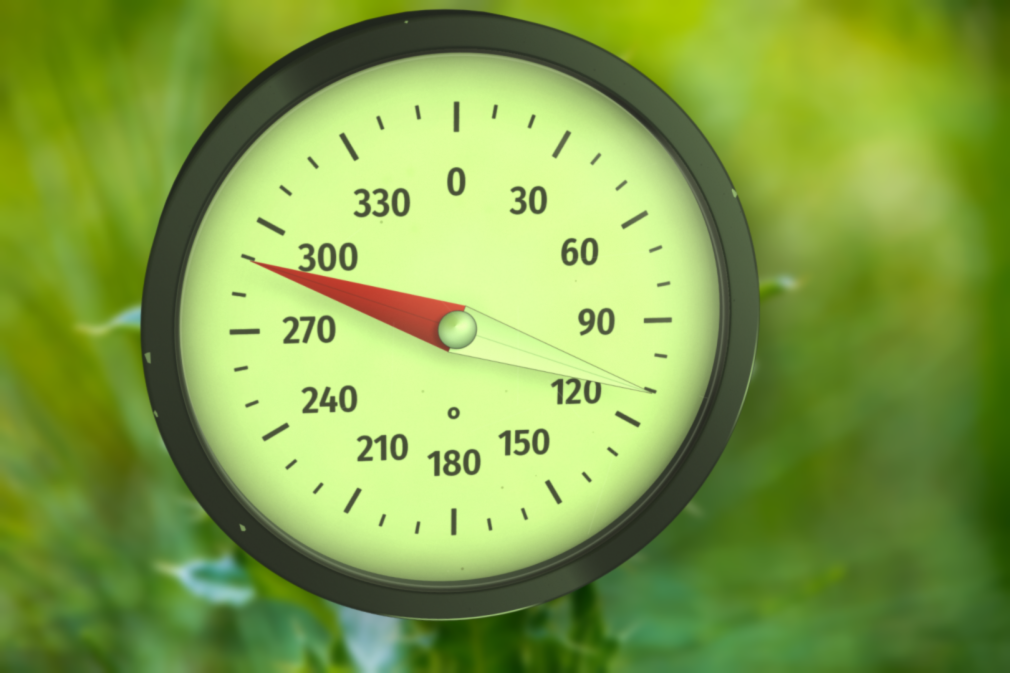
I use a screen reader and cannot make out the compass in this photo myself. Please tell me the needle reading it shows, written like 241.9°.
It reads 290°
